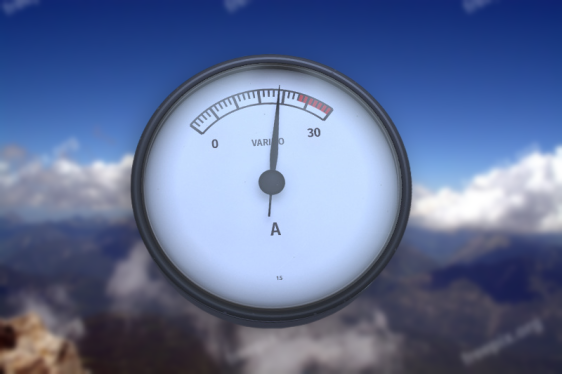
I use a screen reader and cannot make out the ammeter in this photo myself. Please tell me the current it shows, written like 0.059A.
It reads 19A
